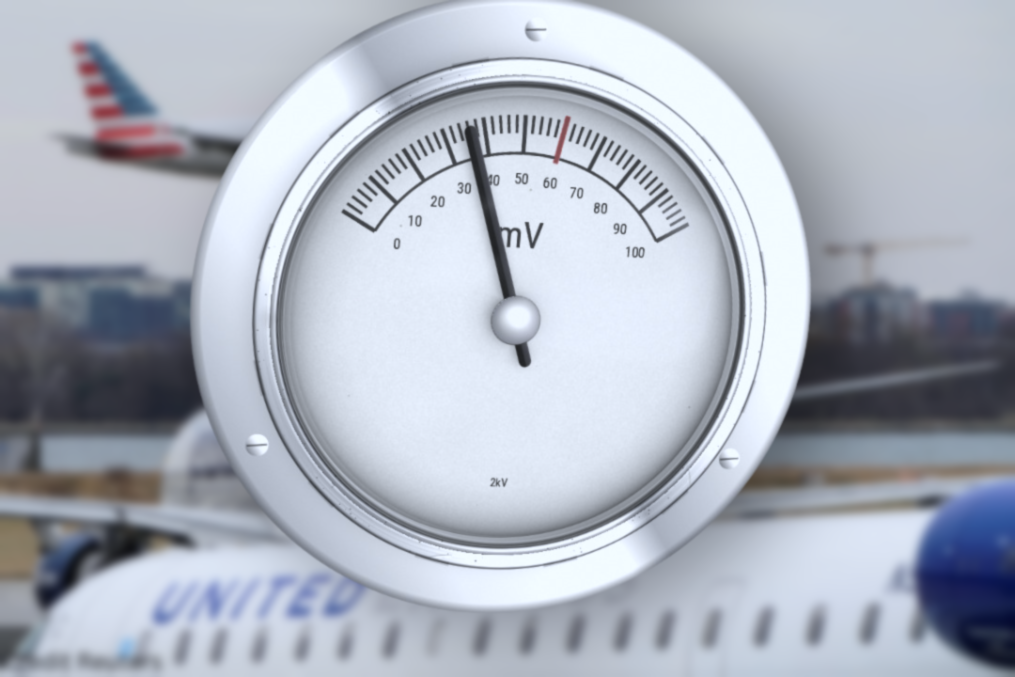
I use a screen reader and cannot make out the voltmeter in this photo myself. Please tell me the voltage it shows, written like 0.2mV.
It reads 36mV
